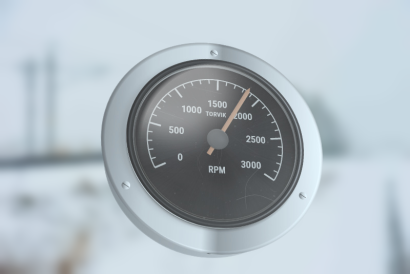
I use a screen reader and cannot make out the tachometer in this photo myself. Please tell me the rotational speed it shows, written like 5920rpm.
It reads 1850rpm
